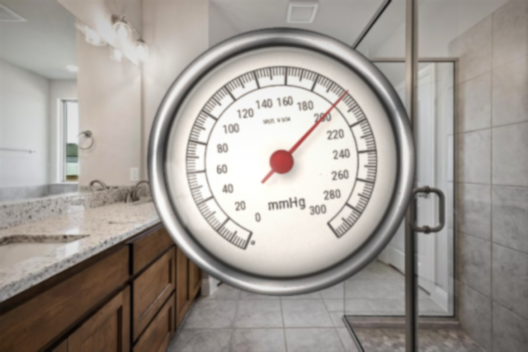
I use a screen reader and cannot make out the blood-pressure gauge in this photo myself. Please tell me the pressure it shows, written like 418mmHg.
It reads 200mmHg
